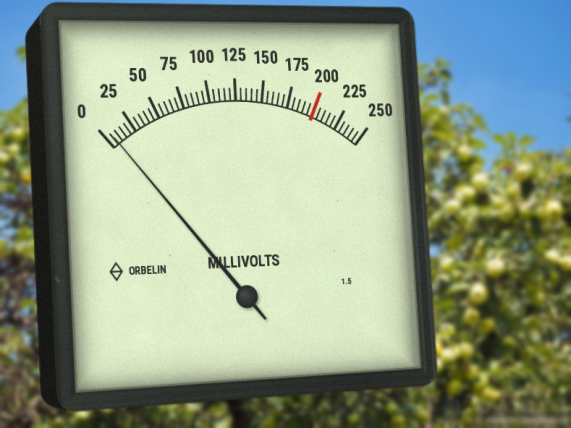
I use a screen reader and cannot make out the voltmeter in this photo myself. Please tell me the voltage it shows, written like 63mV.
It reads 5mV
